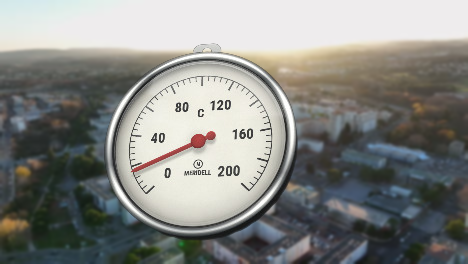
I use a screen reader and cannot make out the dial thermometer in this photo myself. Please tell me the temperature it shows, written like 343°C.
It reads 16°C
